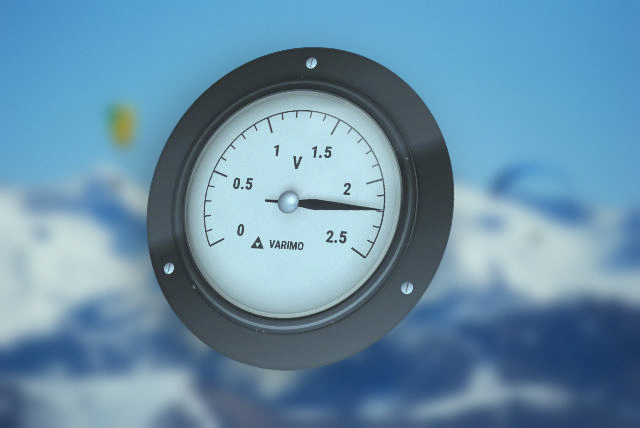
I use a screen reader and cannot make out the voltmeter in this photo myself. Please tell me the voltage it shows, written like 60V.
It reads 2.2V
